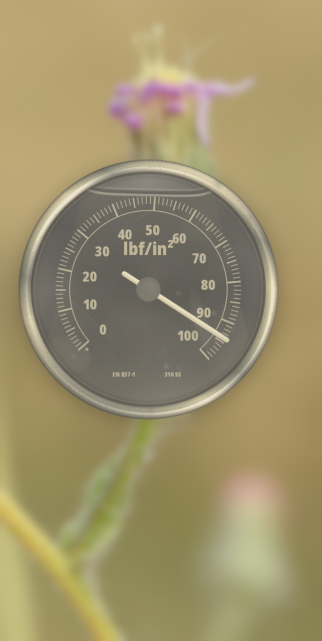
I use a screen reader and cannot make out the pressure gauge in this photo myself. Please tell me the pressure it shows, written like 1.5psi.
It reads 94psi
